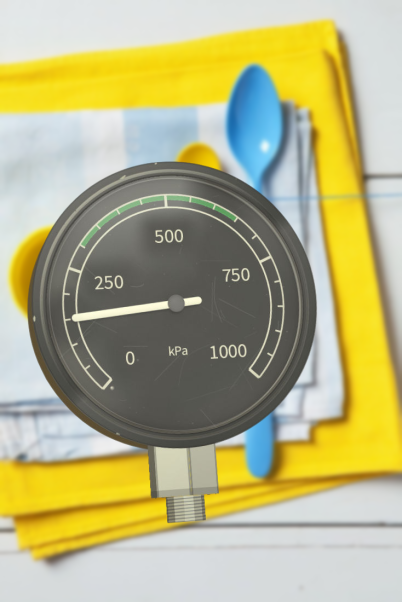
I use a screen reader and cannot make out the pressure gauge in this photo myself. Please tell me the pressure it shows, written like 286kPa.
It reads 150kPa
